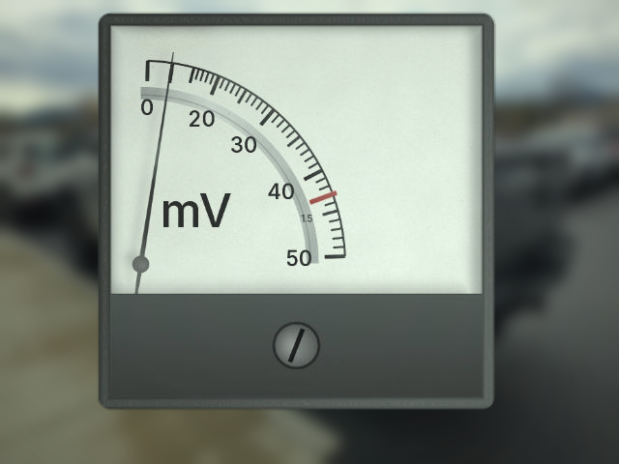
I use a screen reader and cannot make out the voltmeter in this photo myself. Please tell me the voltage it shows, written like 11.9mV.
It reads 10mV
